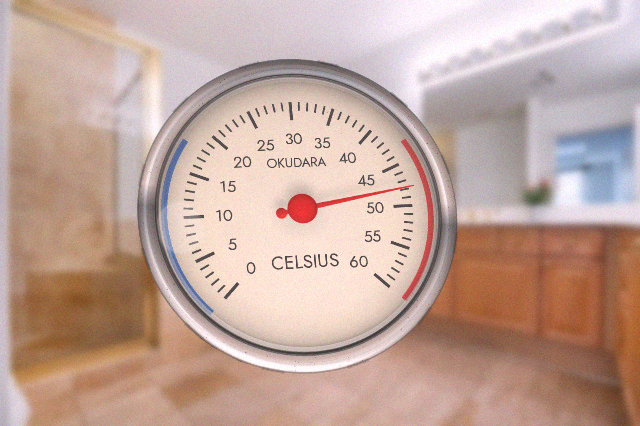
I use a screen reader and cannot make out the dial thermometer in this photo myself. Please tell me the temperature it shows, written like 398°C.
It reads 48°C
